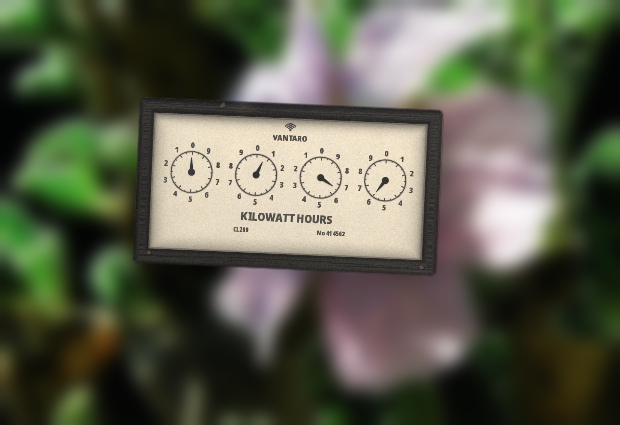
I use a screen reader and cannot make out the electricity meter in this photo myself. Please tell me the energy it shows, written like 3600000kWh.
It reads 66kWh
